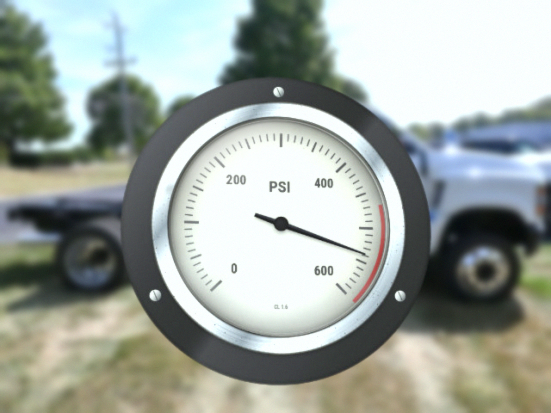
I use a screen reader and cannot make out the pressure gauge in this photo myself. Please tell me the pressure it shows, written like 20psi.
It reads 540psi
